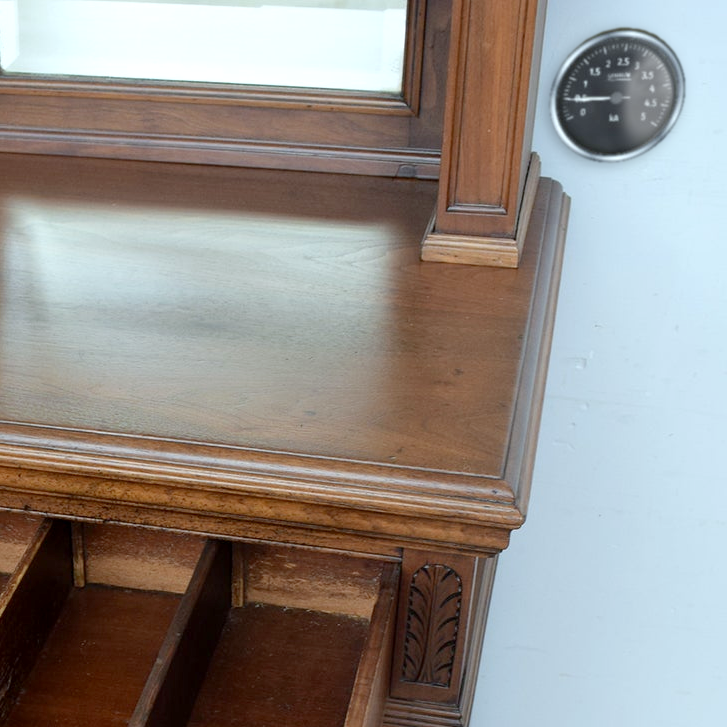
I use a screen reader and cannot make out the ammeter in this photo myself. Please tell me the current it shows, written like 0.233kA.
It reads 0.5kA
